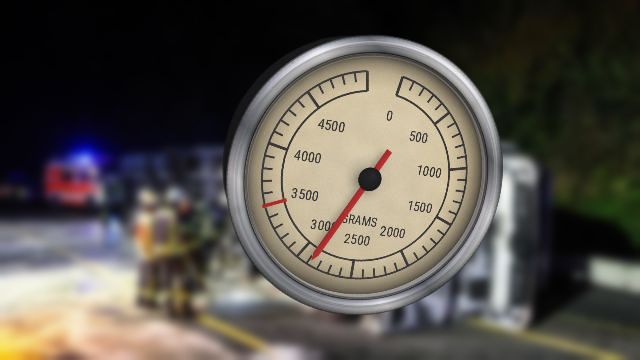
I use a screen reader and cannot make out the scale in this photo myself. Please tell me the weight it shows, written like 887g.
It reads 2900g
